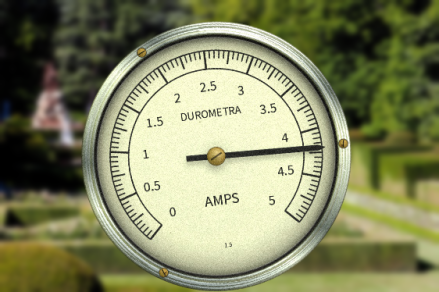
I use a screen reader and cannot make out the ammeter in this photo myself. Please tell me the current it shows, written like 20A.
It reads 4.2A
